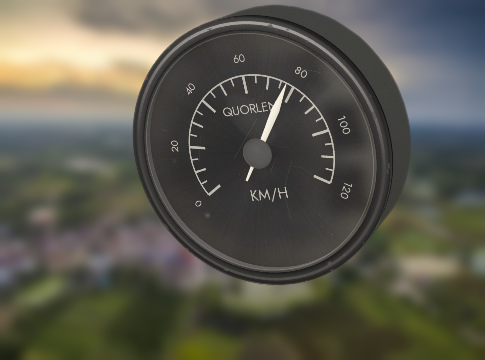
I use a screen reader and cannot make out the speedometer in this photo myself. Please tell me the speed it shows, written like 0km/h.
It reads 77.5km/h
